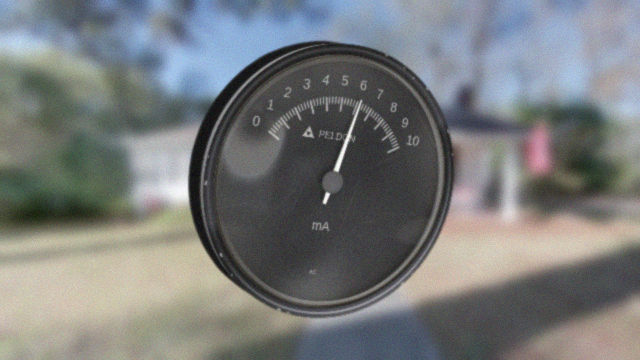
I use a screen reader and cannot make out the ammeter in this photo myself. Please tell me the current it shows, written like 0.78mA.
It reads 6mA
